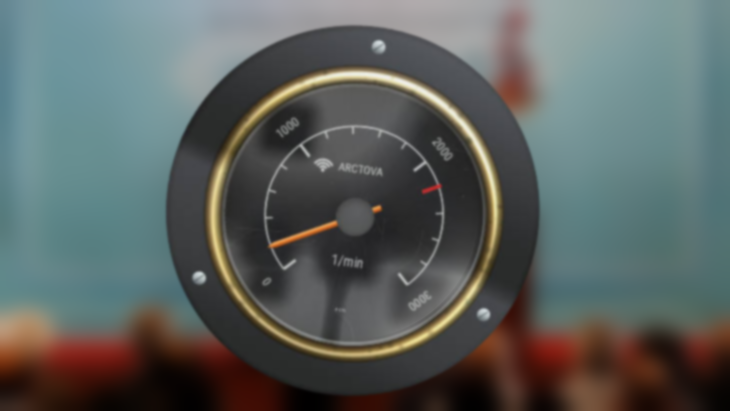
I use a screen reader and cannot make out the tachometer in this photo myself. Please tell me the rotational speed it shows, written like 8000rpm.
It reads 200rpm
